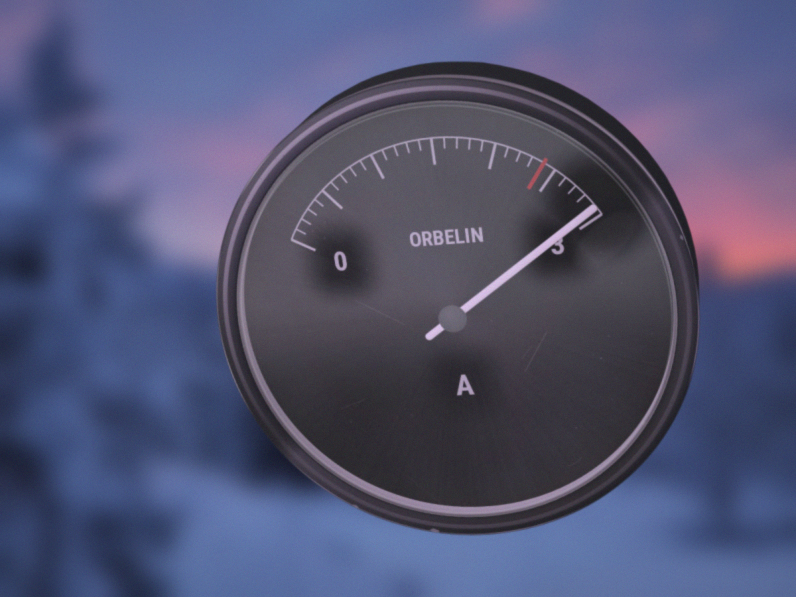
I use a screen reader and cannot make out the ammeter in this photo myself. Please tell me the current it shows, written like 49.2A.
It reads 2.9A
